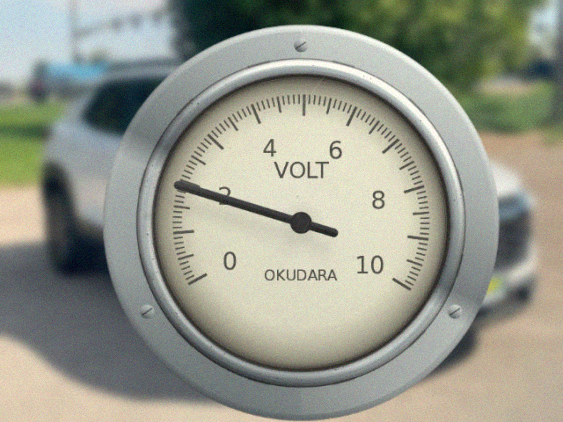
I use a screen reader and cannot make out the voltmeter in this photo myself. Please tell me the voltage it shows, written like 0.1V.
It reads 1.9V
